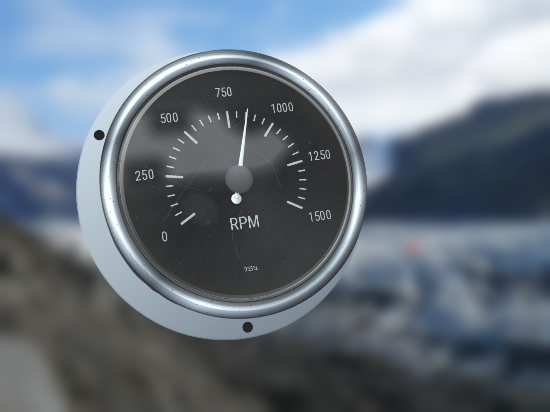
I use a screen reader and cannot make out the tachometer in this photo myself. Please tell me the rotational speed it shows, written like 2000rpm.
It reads 850rpm
